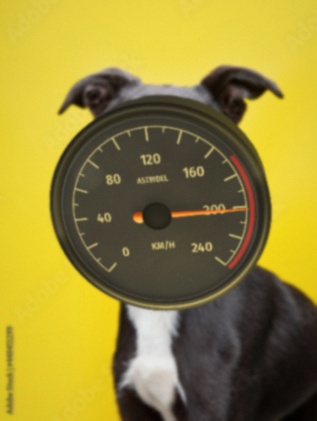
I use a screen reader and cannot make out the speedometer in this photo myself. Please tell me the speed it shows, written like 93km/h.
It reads 200km/h
